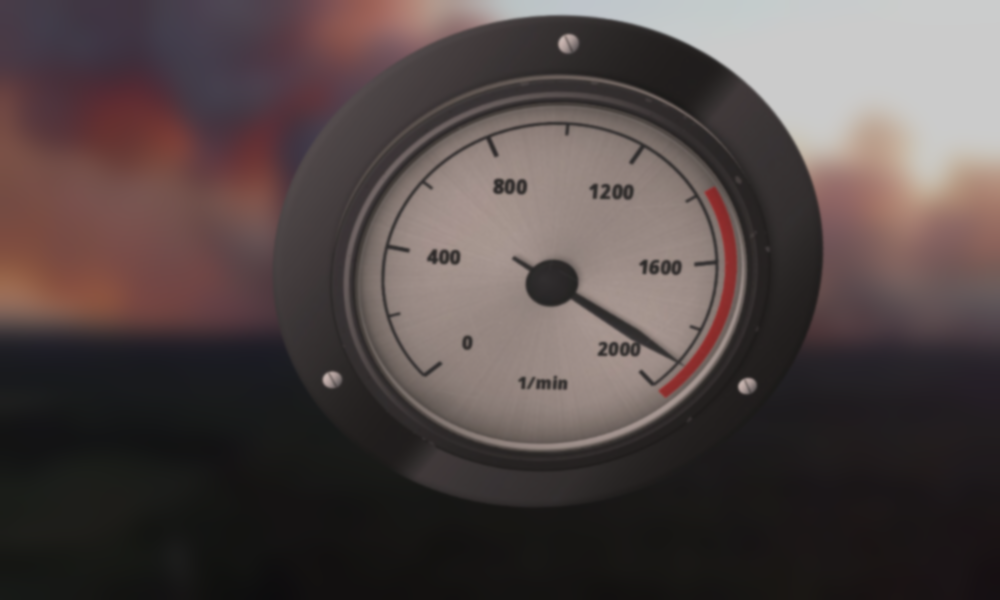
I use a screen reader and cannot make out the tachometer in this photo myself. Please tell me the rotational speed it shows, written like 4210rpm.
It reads 1900rpm
